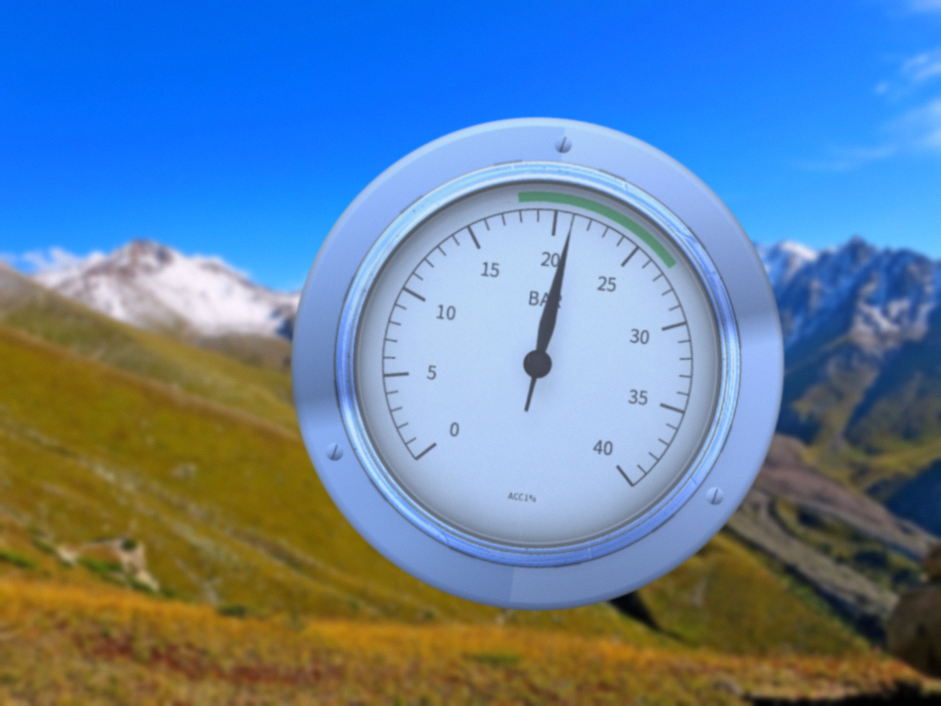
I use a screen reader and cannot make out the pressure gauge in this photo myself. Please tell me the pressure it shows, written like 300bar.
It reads 21bar
